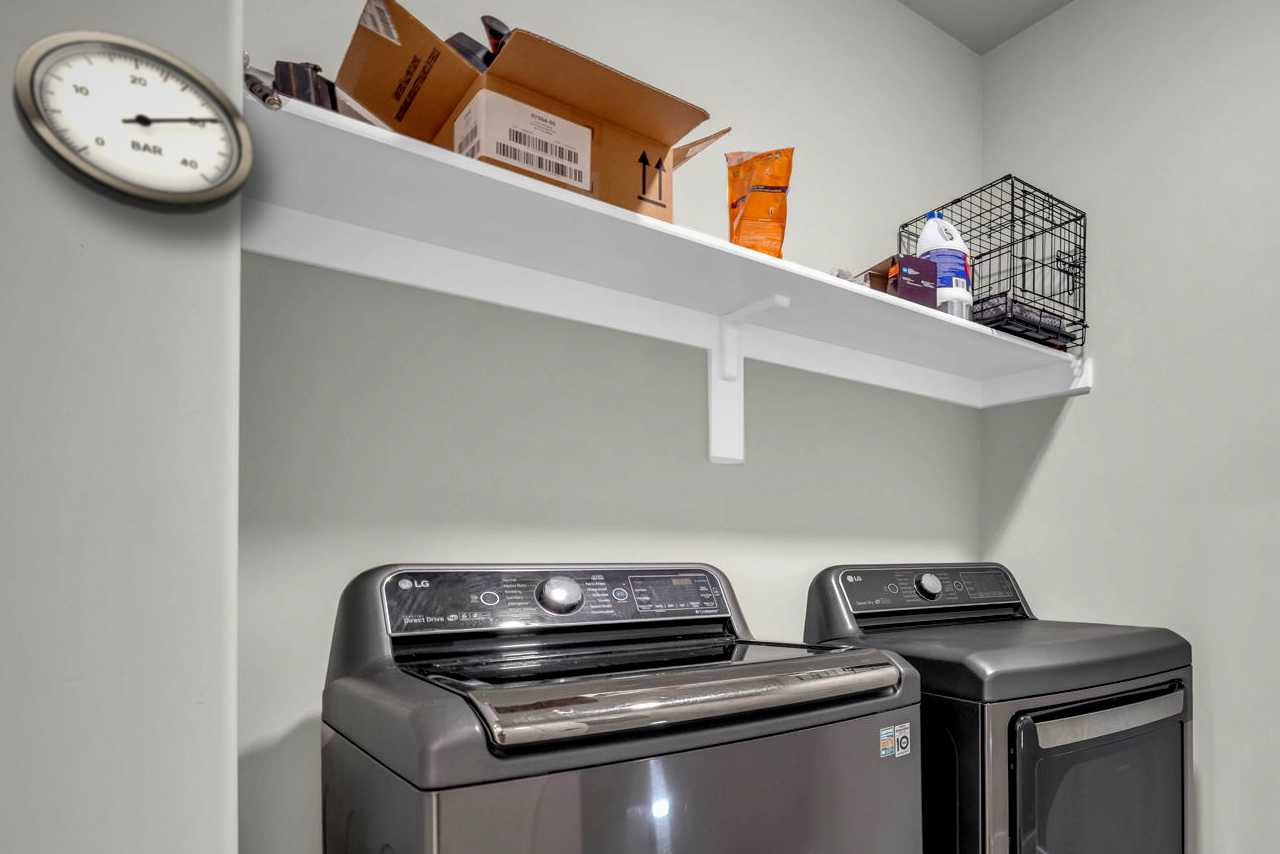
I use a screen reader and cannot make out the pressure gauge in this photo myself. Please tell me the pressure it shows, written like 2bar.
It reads 30bar
